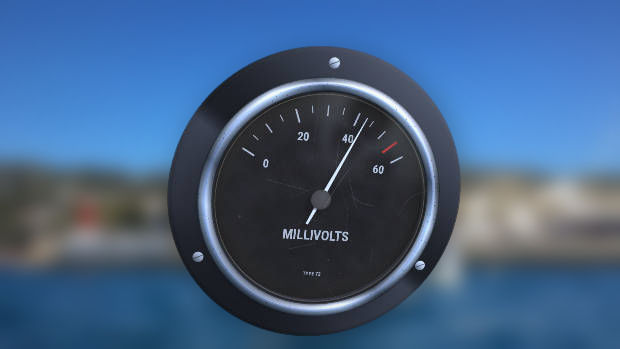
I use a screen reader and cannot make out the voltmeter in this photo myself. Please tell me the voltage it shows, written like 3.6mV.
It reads 42.5mV
